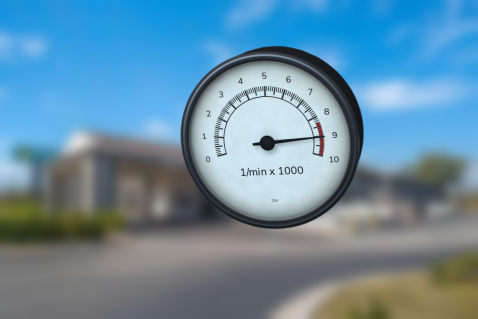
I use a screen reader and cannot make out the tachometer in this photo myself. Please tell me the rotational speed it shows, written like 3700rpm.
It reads 9000rpm
